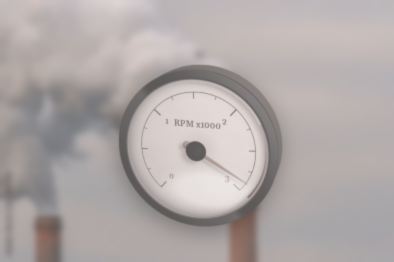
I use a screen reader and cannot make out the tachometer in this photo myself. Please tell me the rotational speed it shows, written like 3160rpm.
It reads 2875rpm
